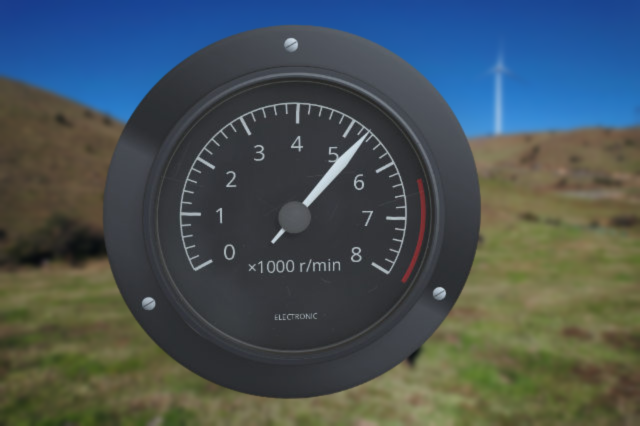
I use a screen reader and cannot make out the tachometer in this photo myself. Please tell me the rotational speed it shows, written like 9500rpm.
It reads 5300rpm
